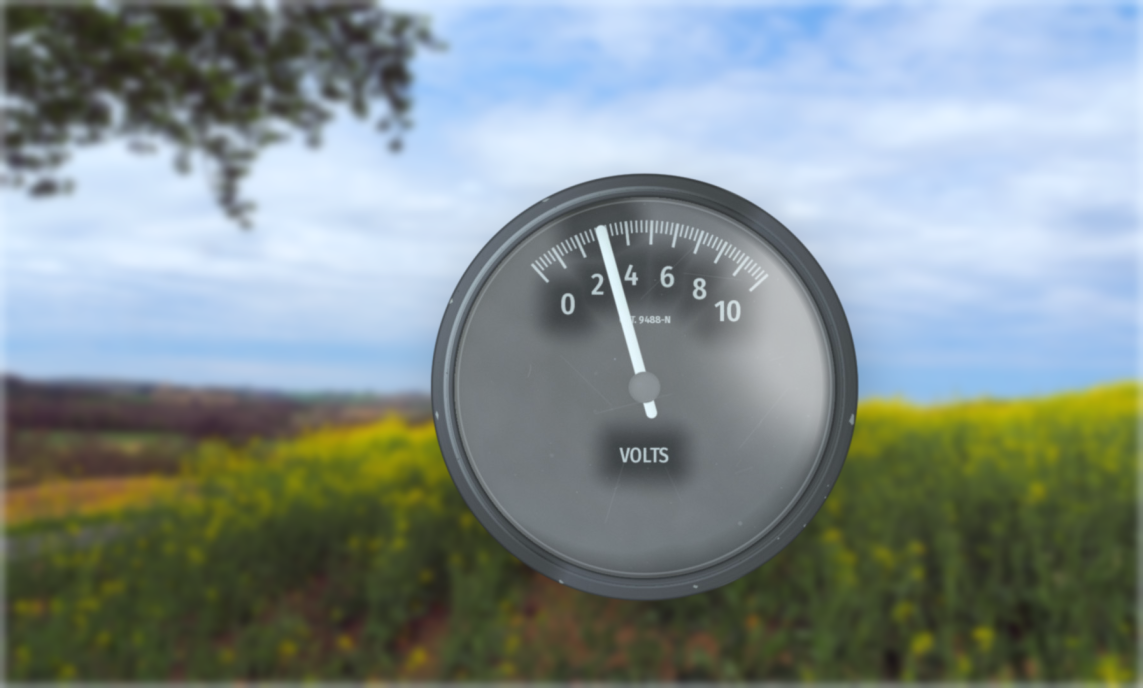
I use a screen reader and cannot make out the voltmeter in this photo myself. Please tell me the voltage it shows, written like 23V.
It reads 3V
